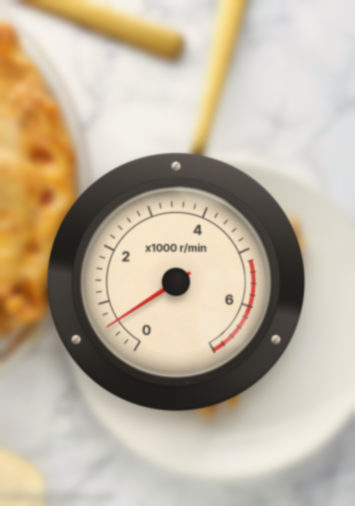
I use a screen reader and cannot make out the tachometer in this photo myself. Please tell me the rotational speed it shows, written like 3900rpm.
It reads 600rpm
